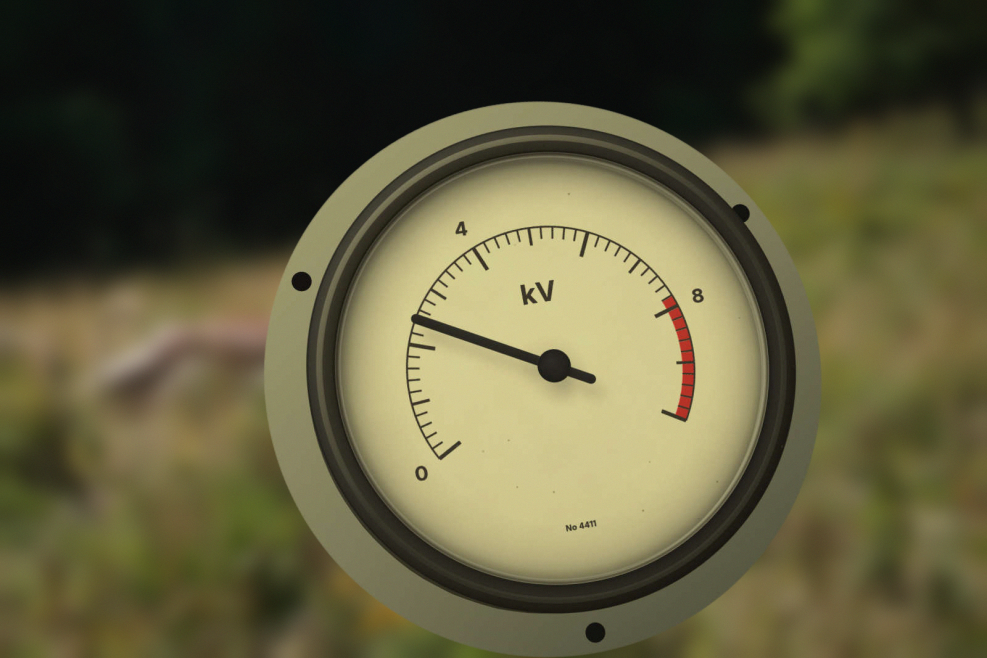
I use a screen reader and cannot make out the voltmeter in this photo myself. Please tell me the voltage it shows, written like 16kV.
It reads 2.4kV
